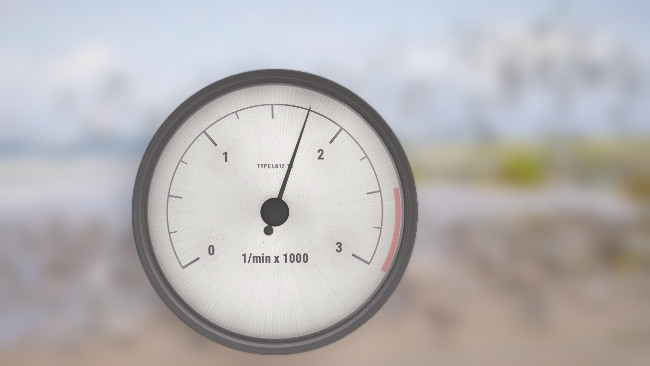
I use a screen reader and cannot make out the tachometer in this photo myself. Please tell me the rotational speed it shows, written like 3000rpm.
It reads 1750rpm
